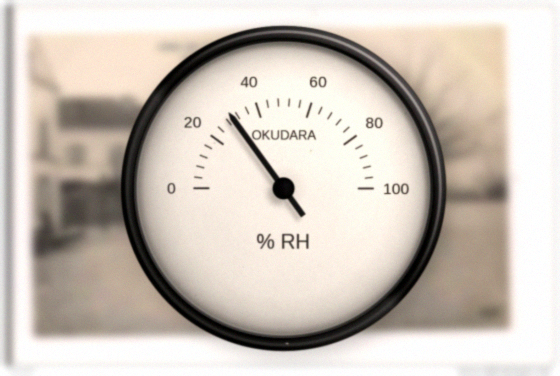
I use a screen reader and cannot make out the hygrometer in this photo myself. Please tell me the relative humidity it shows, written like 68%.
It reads 30%
